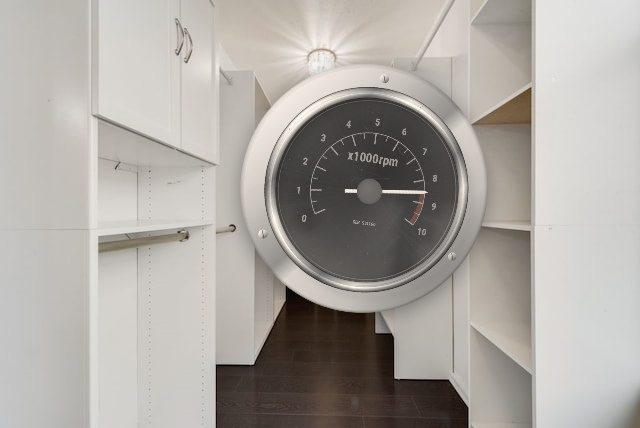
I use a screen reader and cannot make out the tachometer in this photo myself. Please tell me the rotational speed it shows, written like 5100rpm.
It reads 8500rpm
